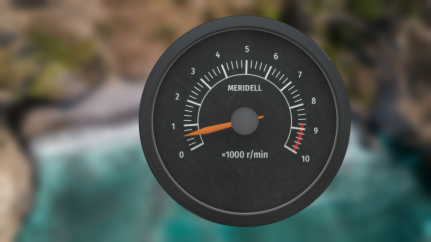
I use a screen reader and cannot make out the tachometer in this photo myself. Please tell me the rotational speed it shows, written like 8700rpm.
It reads 600rpm
